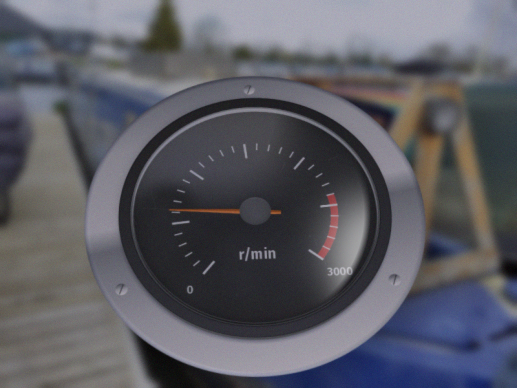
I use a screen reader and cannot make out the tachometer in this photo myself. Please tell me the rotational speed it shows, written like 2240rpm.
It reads 600rpm
